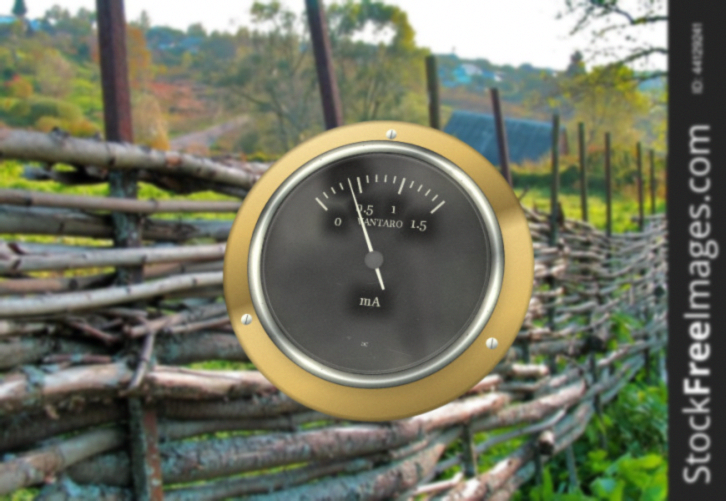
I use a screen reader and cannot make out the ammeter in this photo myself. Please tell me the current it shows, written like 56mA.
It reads 0.4mA
